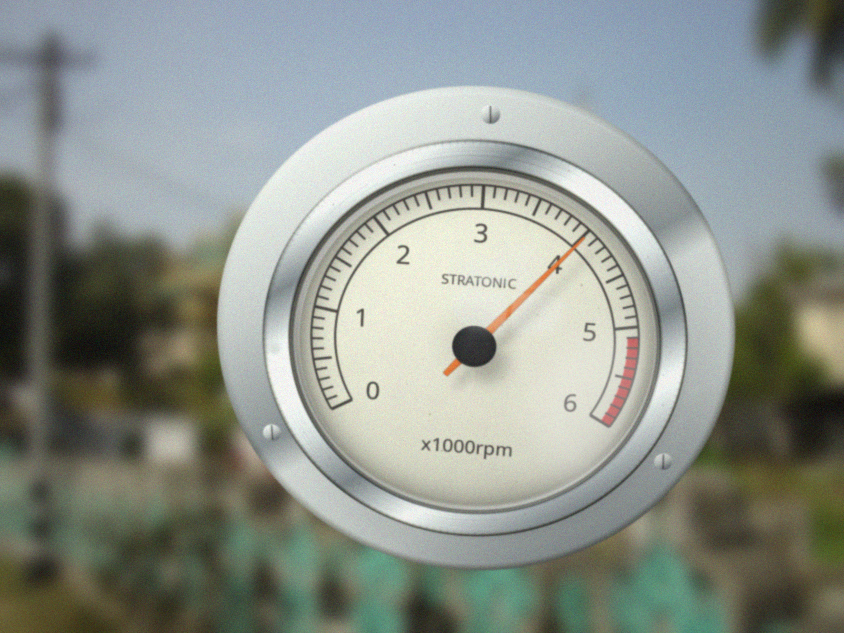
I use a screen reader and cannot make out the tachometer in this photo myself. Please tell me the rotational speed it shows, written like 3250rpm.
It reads 4000rpm
